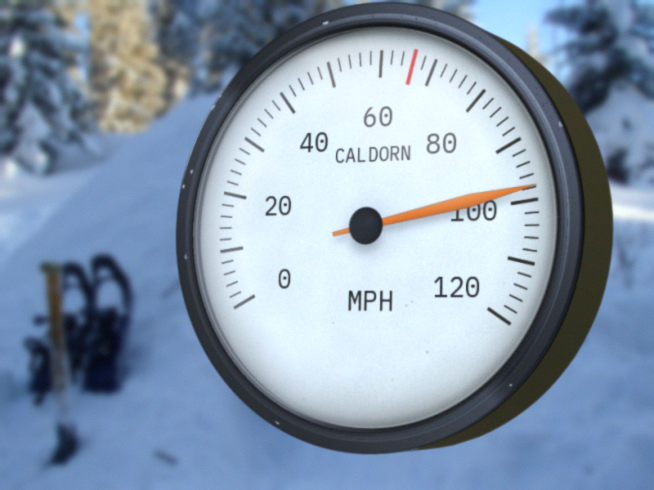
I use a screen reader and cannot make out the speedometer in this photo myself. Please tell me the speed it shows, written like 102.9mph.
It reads 98mph
